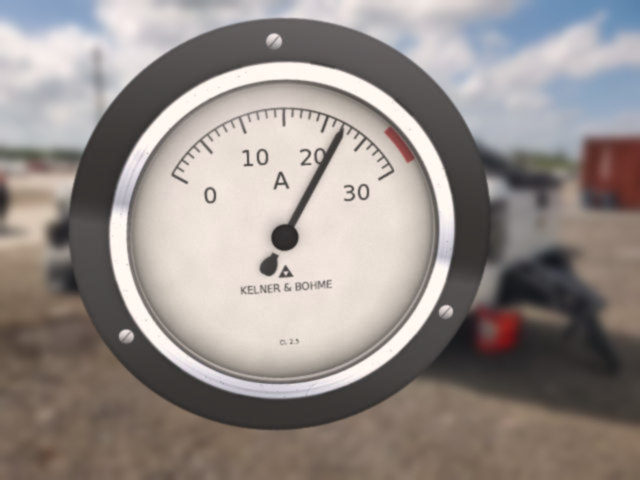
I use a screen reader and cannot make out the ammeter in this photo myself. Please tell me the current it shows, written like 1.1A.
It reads 22A
